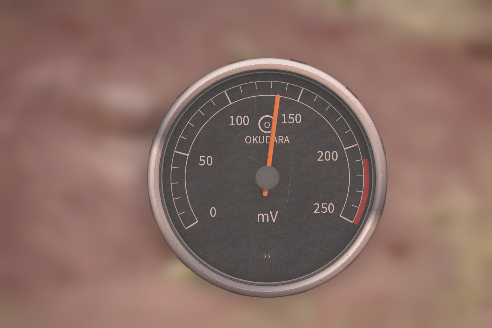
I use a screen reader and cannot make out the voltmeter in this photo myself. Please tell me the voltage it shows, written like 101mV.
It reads 135mV
